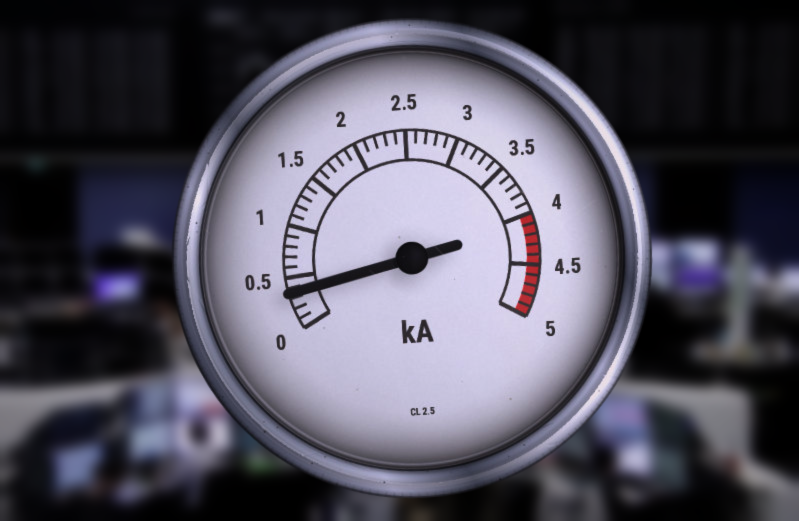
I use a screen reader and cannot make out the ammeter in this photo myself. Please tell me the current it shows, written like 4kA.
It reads 0.35kA
